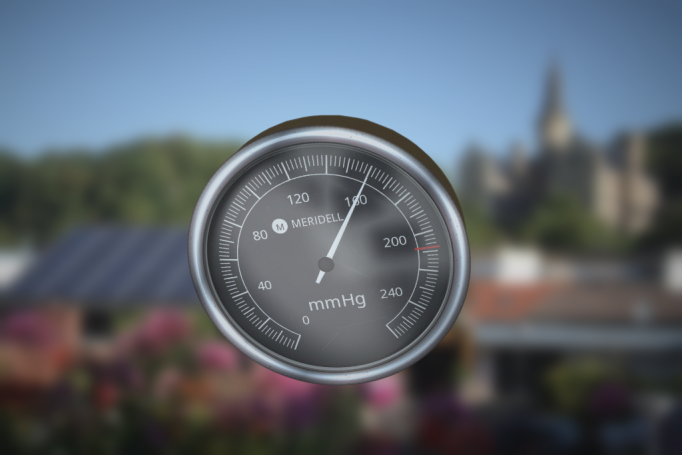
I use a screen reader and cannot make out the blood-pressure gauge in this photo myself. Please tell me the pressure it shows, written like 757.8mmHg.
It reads 160mmHg
